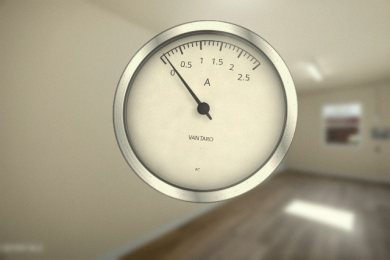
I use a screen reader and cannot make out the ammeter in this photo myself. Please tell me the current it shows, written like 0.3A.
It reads 0.1A
